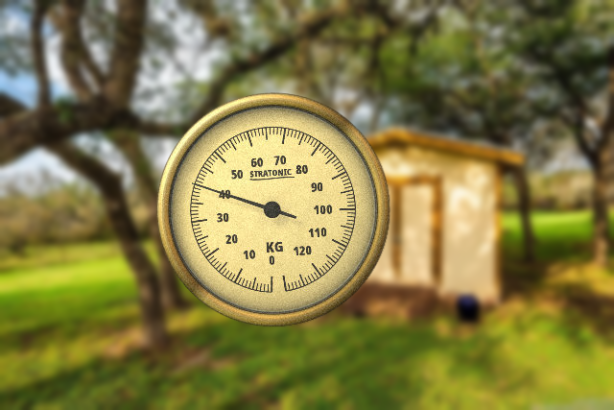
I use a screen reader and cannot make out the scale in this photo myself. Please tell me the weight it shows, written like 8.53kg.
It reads 40kg
